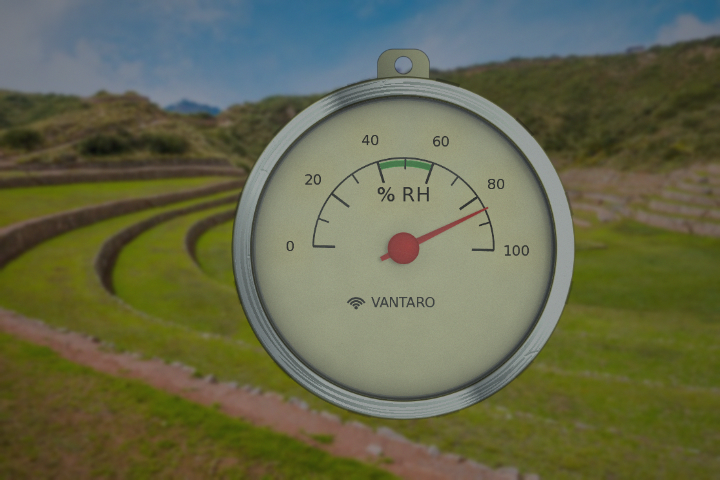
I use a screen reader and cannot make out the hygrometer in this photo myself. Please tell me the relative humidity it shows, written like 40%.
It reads 85%
